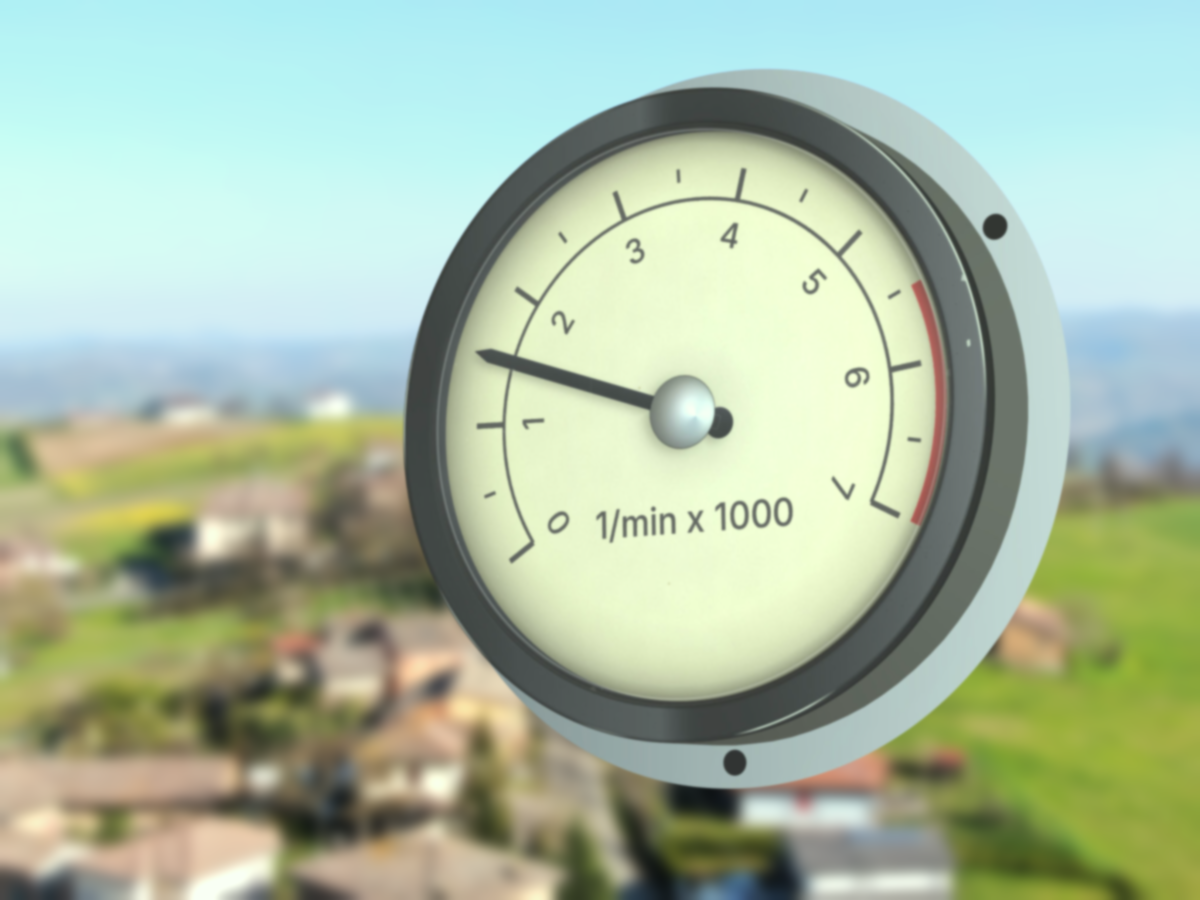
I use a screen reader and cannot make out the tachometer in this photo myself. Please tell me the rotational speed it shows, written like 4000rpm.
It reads 1500rpm
